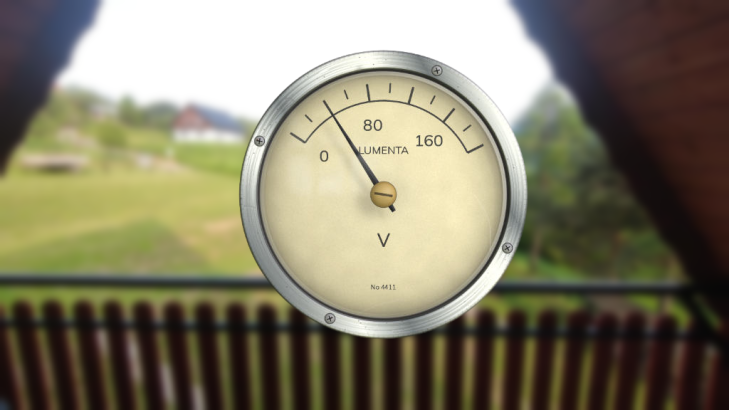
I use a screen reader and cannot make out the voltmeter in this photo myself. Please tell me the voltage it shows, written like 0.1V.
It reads 40V
